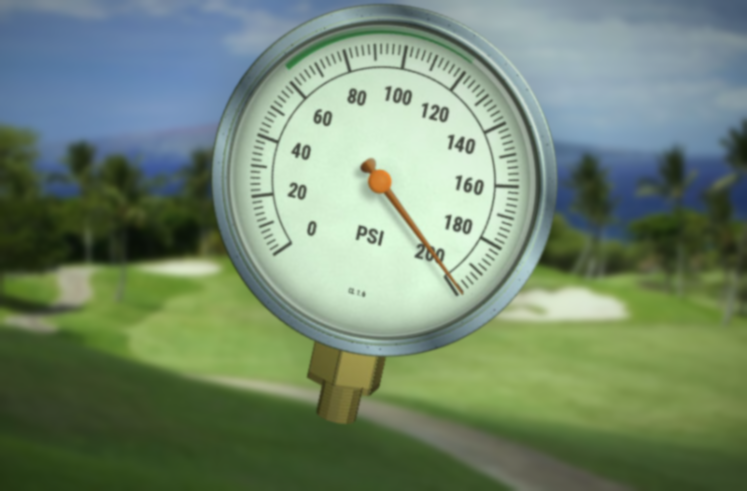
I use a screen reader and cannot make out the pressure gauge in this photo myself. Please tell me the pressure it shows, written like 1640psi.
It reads 198psi
